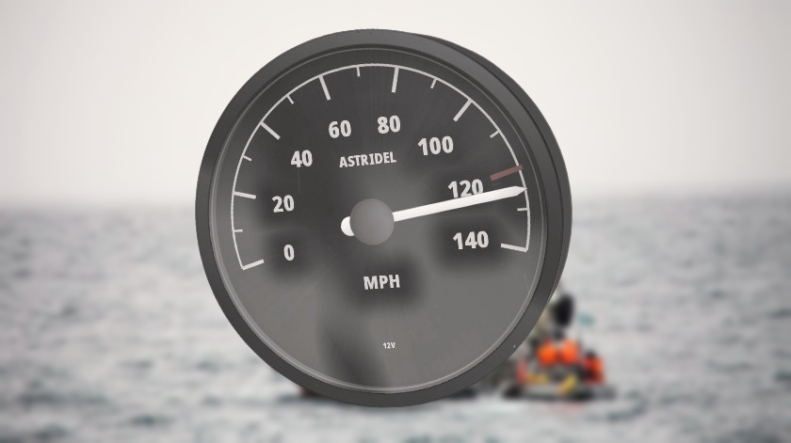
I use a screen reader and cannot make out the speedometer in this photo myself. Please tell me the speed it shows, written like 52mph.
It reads 125mph
